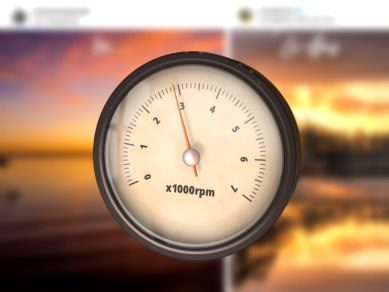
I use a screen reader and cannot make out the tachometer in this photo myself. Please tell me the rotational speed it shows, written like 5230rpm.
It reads 2900rpm
